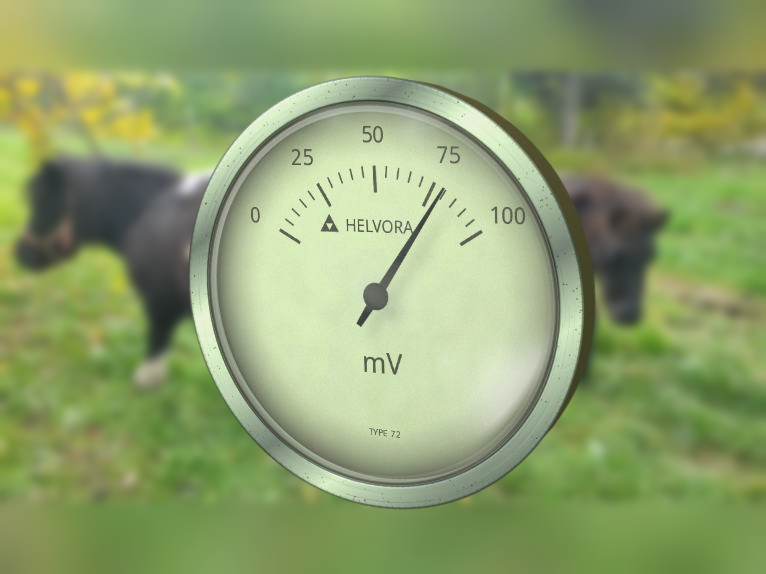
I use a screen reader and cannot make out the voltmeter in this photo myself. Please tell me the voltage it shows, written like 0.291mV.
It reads 80mV
